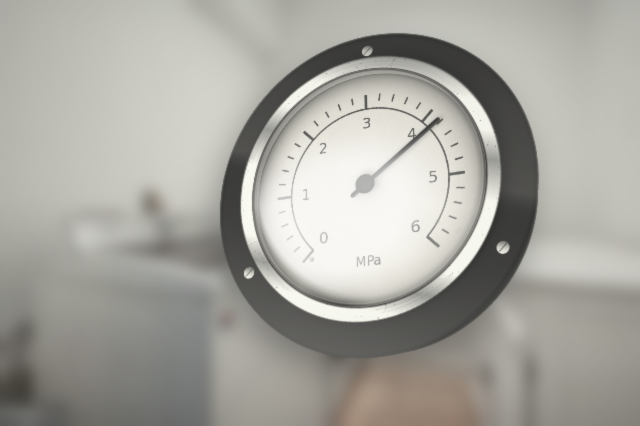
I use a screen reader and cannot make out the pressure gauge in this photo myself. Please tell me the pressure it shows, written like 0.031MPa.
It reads 4.2MPa
